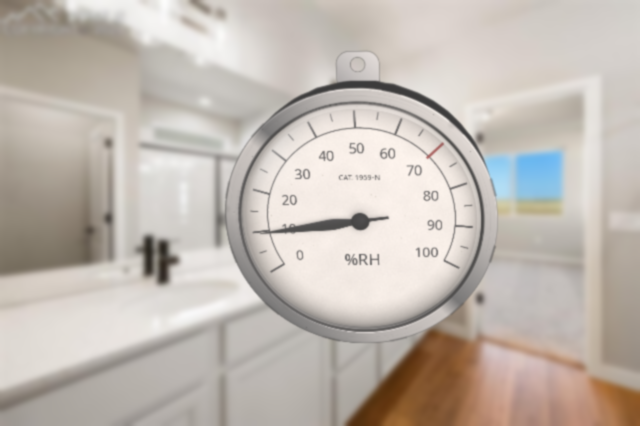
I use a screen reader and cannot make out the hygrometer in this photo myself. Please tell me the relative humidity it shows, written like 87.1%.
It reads 10%
